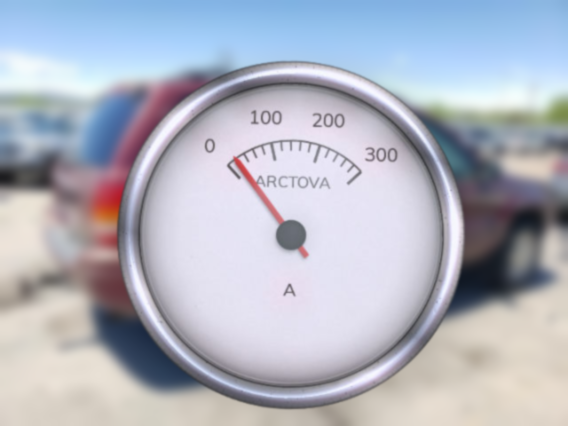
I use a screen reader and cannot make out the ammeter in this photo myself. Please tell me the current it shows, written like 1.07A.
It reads 20A
